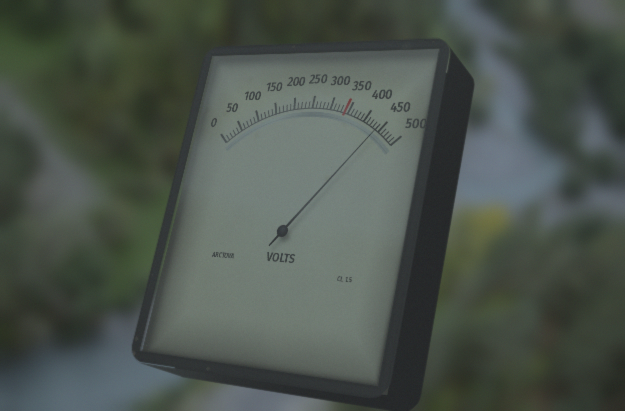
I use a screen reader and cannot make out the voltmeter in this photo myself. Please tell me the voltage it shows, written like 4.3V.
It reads 450V
